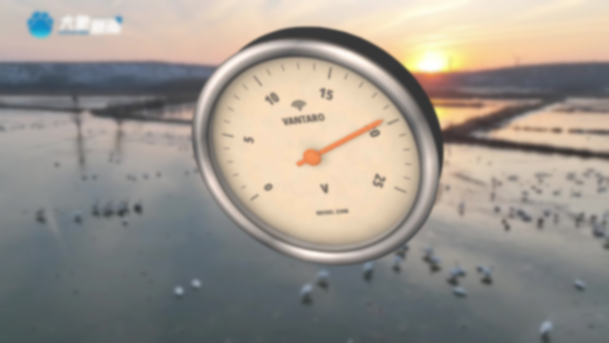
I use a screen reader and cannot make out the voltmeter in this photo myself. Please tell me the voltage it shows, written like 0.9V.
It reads 19.5V
